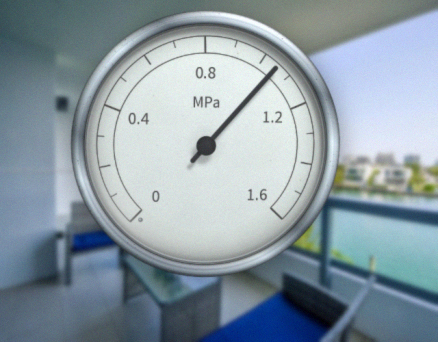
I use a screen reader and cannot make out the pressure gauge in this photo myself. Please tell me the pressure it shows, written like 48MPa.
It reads 1.05MPa
